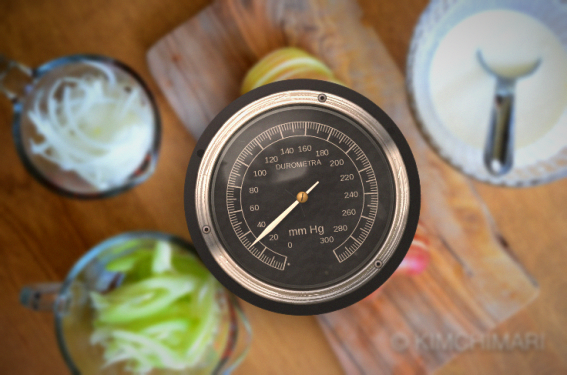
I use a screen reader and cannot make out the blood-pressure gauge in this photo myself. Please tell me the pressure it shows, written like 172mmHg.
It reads 30mmHg
